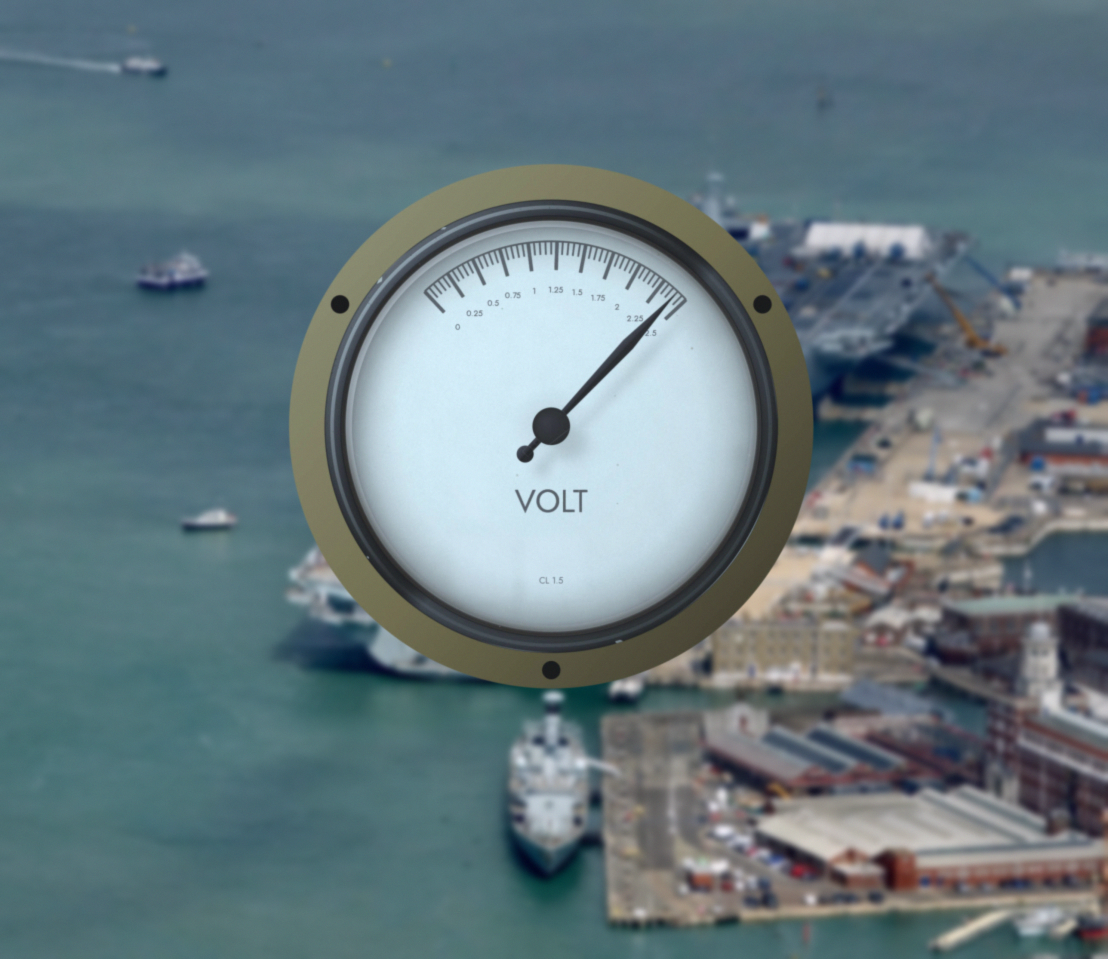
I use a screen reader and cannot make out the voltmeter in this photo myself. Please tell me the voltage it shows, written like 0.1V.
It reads 2.4V
